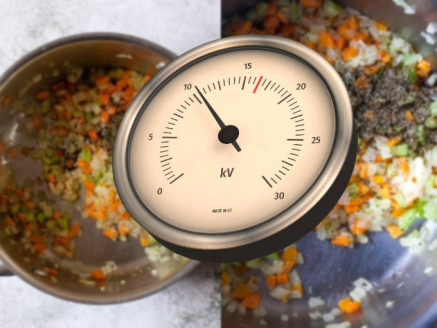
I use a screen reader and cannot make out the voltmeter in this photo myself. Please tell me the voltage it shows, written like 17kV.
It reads 10.5kV
